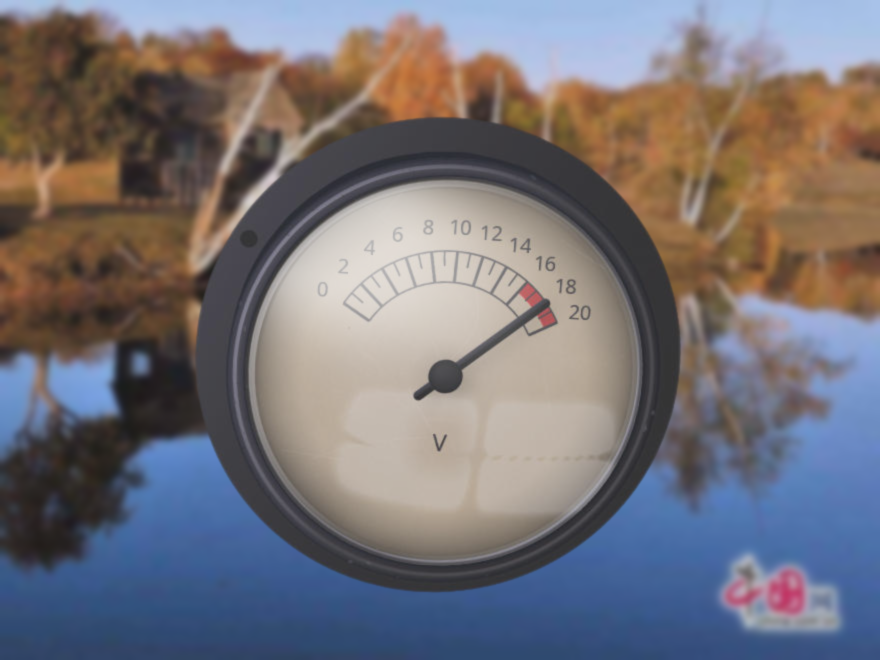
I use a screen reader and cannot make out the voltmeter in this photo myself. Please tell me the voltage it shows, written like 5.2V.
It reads 18V
